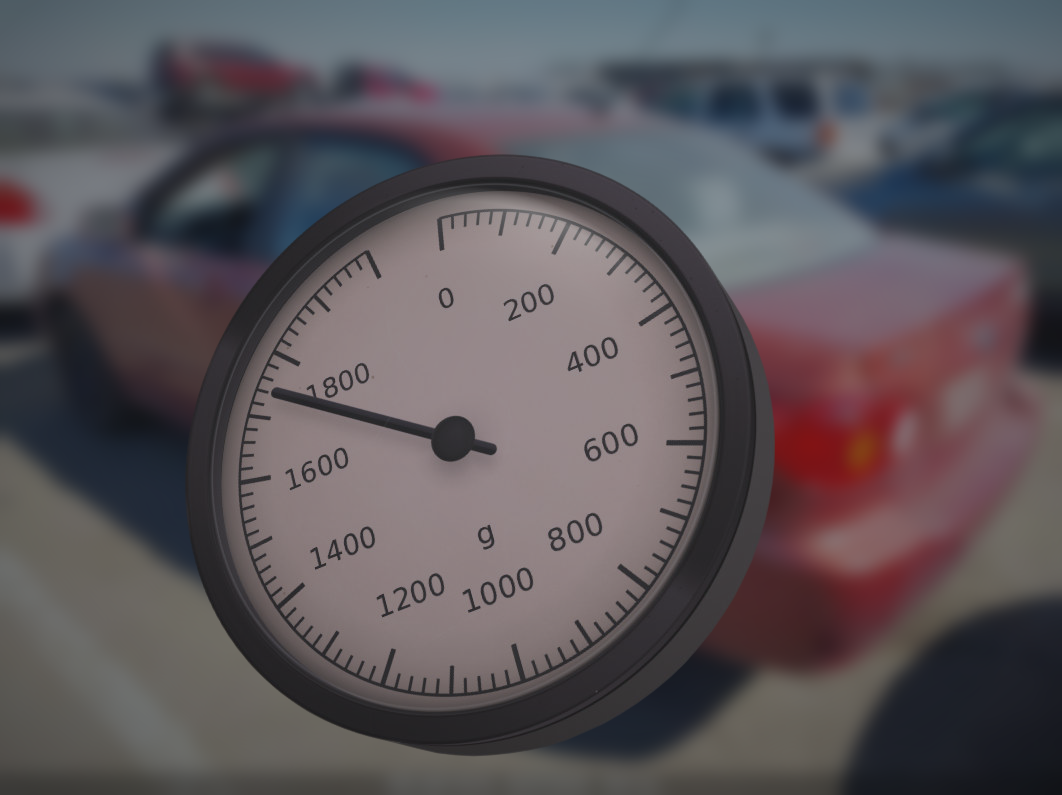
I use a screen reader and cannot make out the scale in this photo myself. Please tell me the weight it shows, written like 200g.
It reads 1740g
